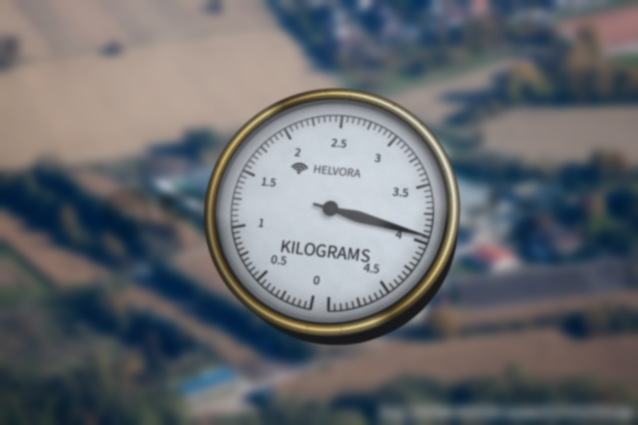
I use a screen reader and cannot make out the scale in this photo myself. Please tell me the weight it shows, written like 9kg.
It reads 3.95kg
